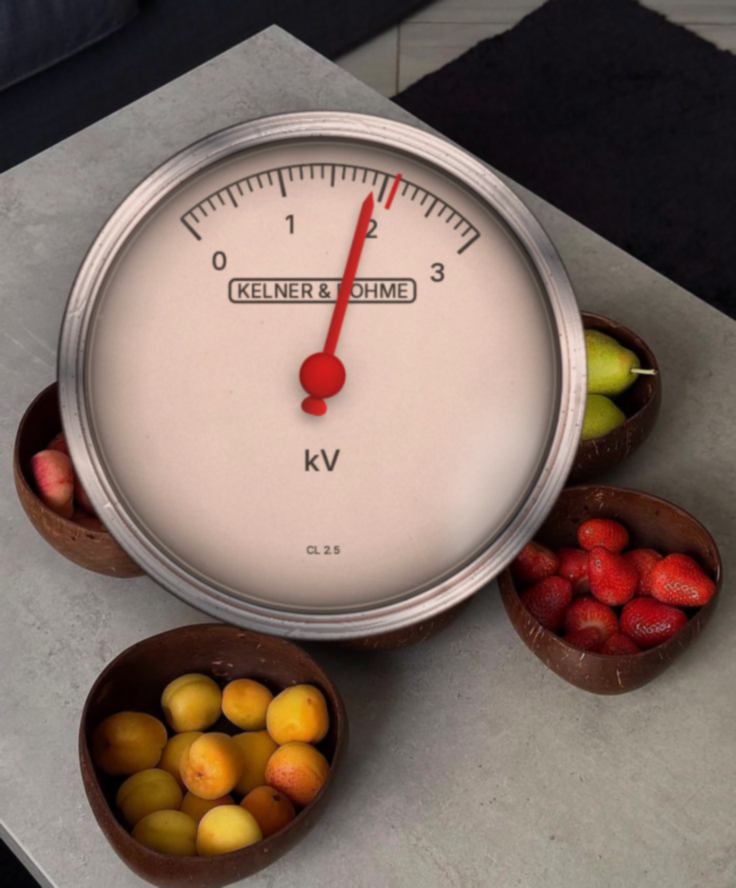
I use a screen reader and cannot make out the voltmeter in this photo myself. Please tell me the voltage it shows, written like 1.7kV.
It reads 1.9kV
